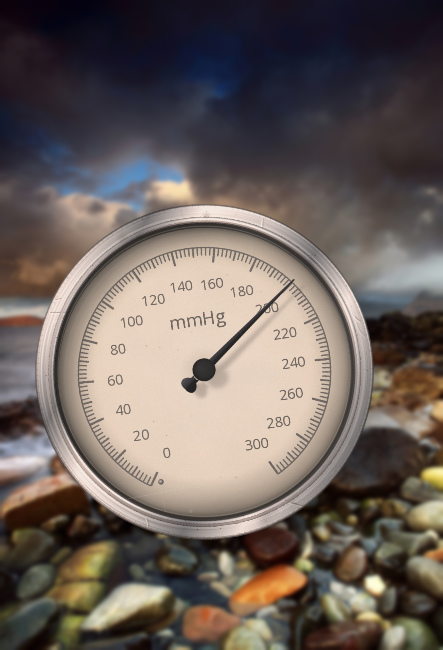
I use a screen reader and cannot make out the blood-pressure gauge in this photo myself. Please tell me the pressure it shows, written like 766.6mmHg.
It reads 200mmHg
